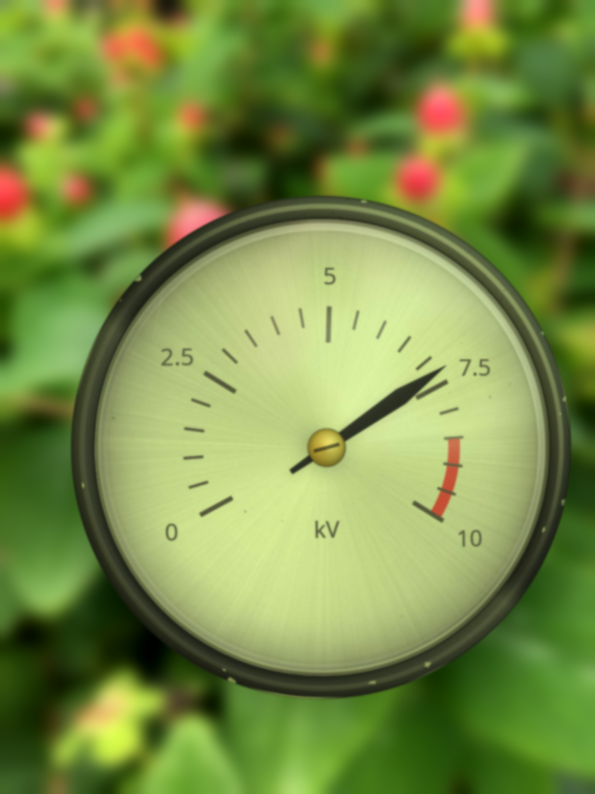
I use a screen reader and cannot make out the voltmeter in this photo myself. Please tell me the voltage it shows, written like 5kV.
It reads 7.25kV
